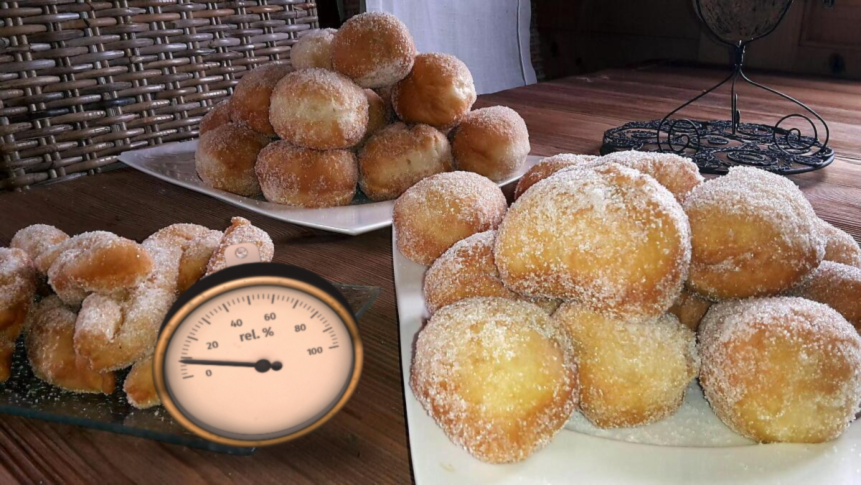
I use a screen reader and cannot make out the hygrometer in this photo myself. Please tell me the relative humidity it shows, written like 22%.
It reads 10%
